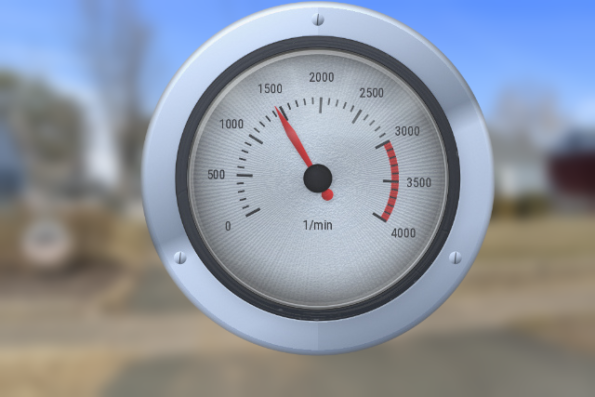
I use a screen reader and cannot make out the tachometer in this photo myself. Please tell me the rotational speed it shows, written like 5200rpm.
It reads 1450rpm
